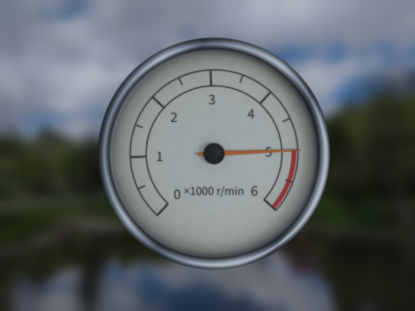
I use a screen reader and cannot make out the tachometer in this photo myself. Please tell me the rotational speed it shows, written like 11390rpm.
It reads 5000rpm
